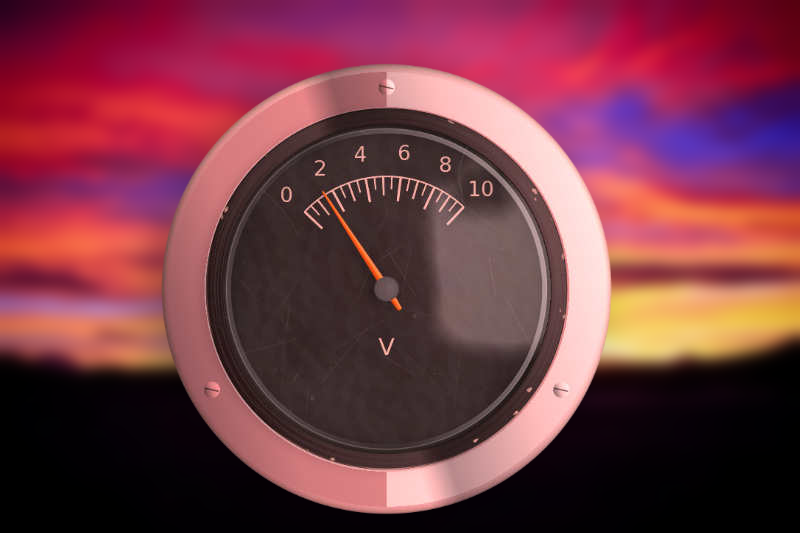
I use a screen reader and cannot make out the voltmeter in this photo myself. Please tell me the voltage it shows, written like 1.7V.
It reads 1.5V
